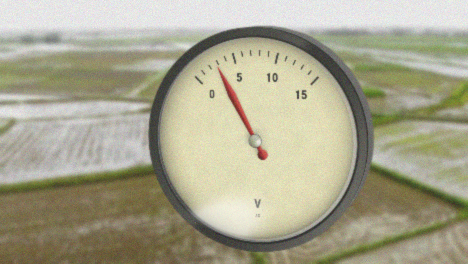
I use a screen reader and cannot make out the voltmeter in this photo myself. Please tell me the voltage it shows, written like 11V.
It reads 3V
